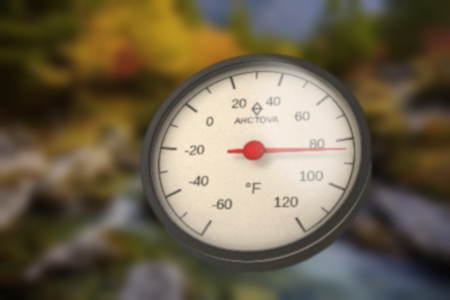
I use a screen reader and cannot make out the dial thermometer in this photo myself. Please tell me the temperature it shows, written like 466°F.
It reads 85°F
